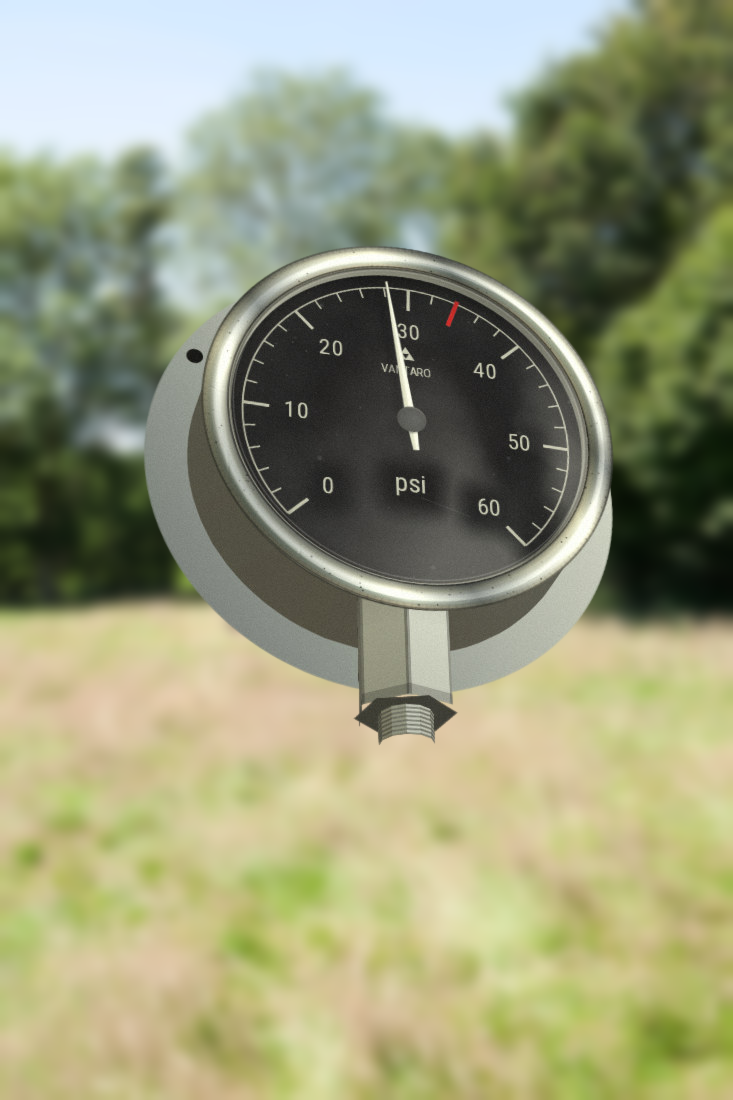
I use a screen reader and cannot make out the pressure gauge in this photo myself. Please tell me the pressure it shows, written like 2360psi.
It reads 28psi
